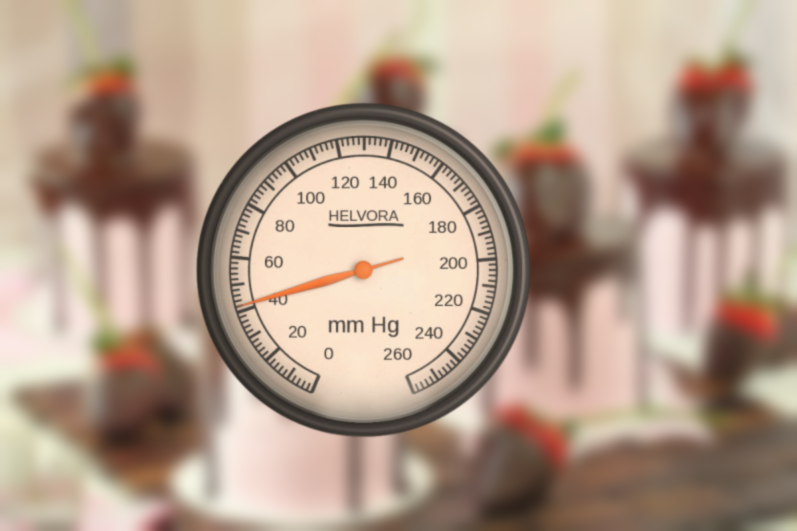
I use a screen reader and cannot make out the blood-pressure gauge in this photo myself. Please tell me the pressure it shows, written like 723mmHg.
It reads 42mmHg
